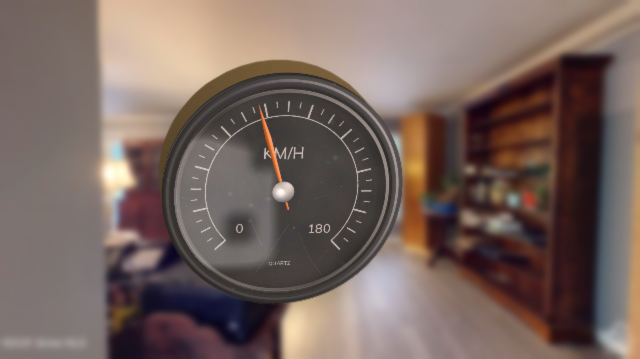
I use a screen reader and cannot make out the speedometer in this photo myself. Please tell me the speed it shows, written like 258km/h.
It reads 77.5km/h
